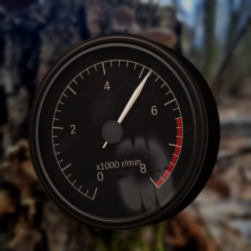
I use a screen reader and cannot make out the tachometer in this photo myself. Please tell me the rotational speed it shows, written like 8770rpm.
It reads 5200rpm
